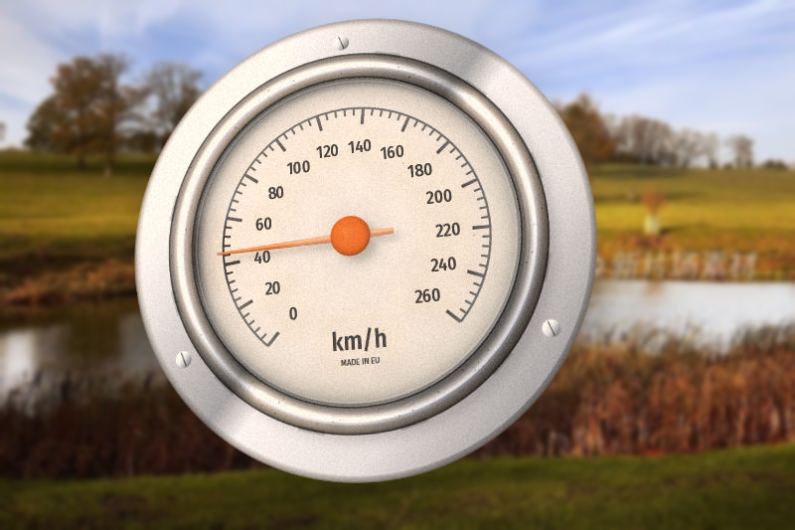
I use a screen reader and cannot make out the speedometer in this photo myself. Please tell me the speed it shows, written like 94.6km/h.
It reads 44km/h
